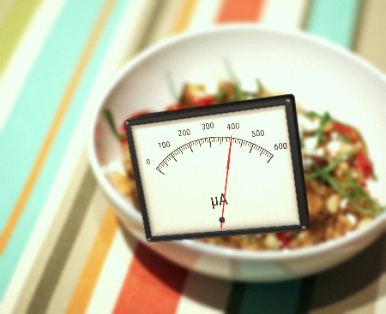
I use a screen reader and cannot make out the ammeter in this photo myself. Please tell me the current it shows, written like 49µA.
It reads 400µA
